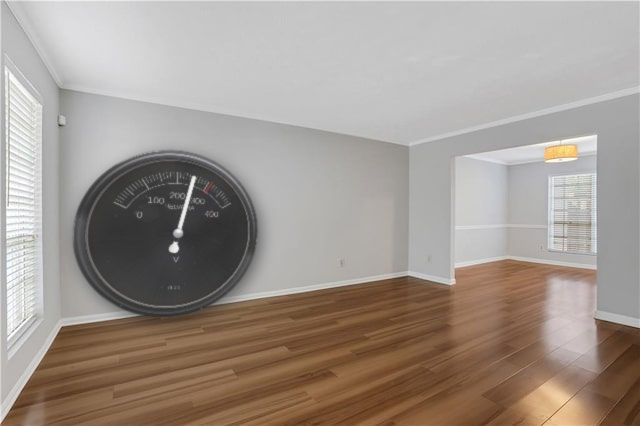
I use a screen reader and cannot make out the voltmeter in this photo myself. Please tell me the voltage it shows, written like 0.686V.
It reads 250V
